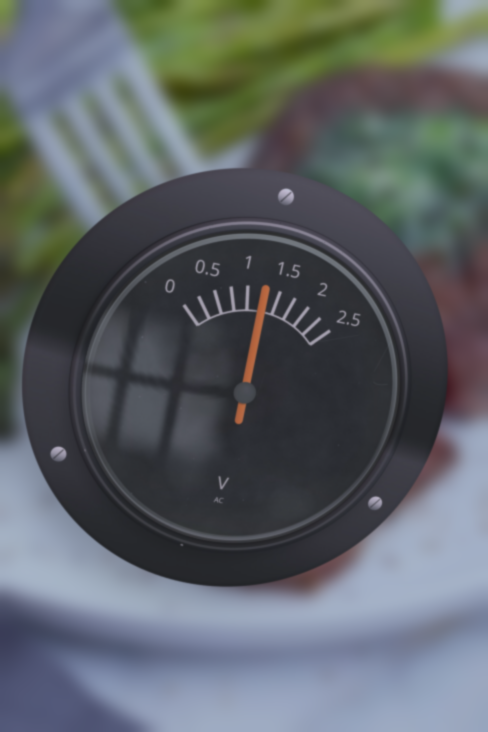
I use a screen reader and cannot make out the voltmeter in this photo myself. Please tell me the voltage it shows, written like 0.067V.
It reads 1.25V
